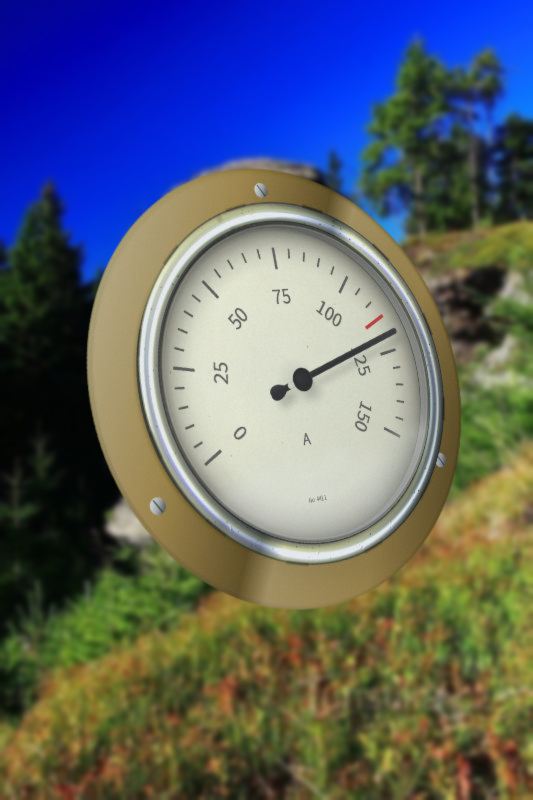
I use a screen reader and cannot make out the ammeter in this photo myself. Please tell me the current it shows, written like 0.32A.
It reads 120A
